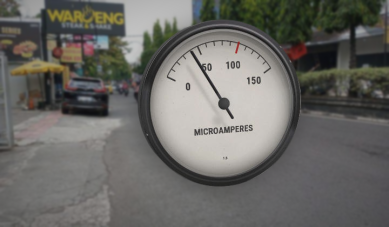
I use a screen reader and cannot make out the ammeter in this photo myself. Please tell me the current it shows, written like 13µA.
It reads 40µA
